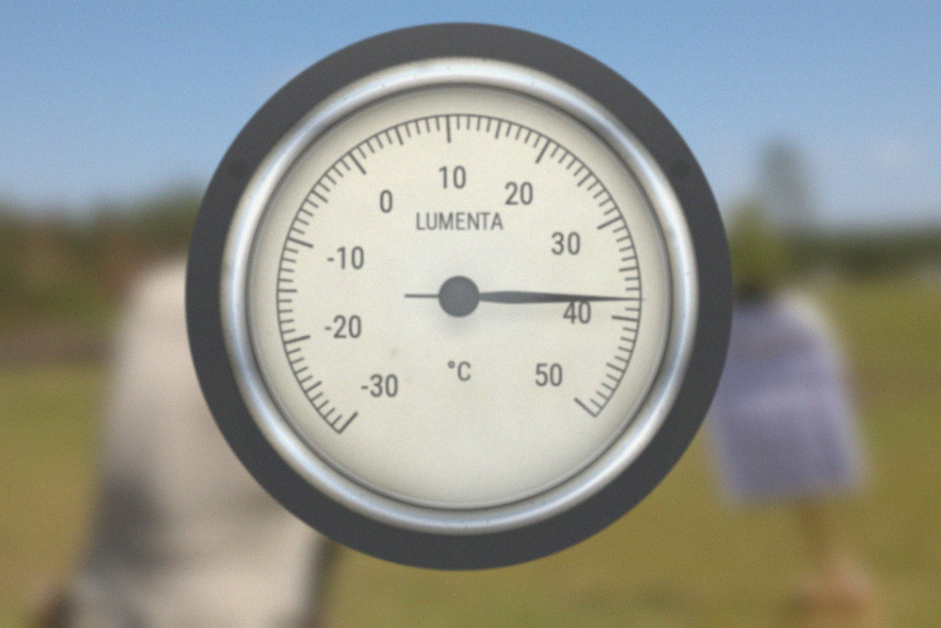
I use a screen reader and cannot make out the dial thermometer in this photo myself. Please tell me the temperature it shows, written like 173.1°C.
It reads 38°C
